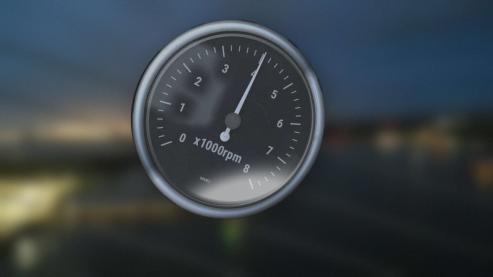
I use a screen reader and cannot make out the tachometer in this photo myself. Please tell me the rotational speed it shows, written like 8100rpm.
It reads 4000rpm
